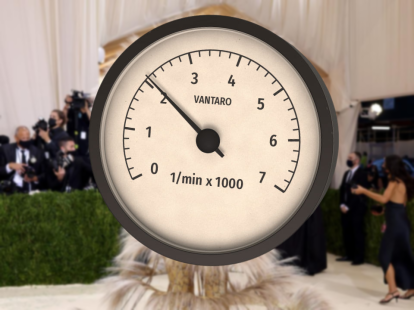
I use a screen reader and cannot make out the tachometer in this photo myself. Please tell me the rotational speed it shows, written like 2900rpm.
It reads 2100rpm
